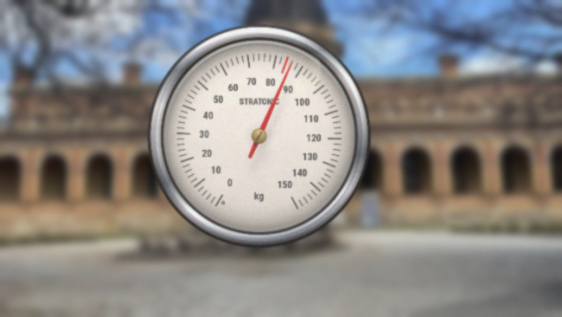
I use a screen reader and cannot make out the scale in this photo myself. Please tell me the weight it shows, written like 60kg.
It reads 86kg
